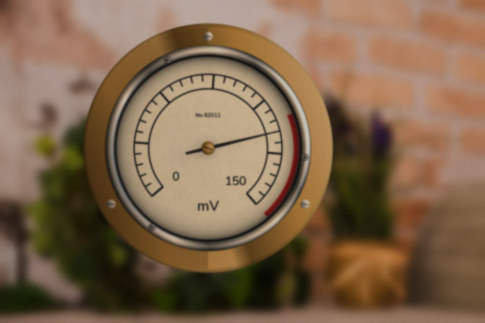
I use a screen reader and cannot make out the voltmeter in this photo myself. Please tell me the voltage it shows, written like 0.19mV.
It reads 115mV
